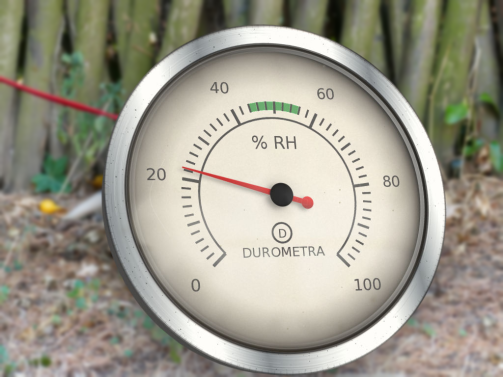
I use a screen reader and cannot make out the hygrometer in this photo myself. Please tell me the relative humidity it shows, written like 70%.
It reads 22%
